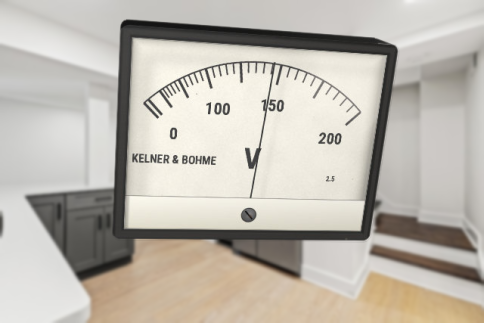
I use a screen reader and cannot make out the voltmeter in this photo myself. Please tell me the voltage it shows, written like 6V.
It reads 145V
